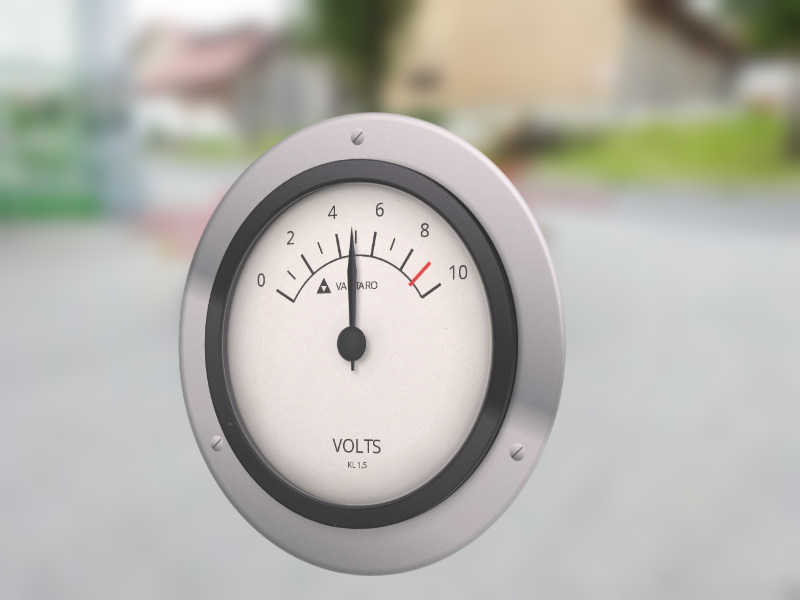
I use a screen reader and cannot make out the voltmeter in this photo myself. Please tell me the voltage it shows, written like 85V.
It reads 5V
